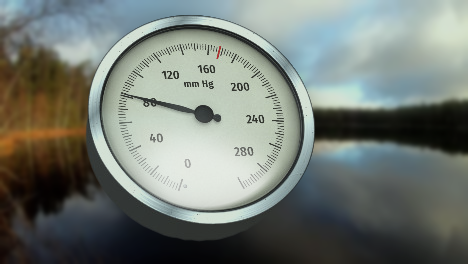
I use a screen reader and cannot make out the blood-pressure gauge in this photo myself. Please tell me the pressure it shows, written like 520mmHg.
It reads 80mmHg
